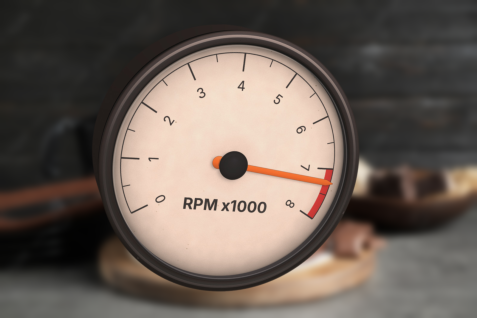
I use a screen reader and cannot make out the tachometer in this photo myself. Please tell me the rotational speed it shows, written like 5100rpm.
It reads 7250rpm
